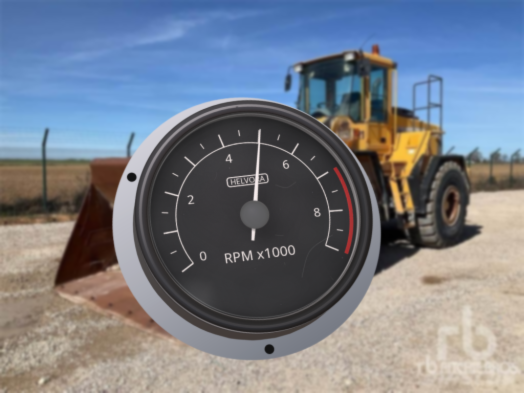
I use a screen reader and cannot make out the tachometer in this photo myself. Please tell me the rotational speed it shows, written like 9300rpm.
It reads 5000rpm
